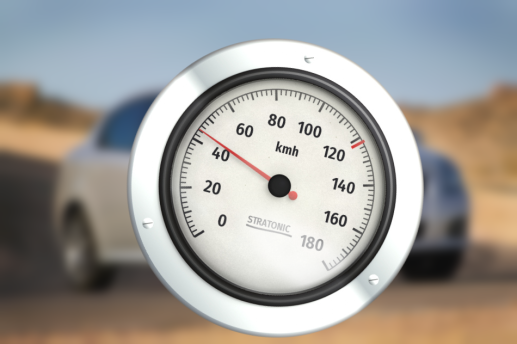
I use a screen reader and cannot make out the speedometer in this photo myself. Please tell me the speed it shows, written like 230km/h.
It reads 44km/h
